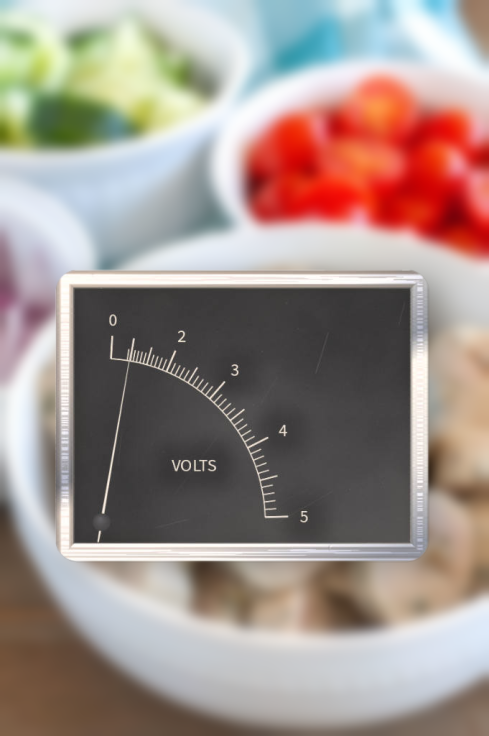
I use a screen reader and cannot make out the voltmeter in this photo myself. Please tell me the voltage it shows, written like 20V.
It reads 1V
